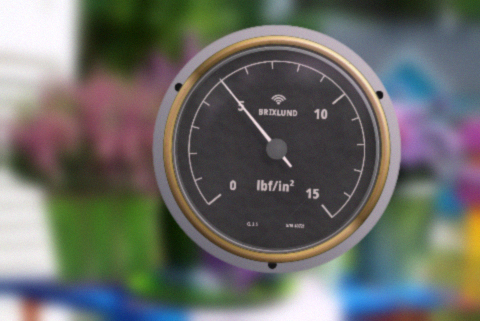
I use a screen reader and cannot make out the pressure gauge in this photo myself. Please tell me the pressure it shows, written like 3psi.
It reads 5psi
